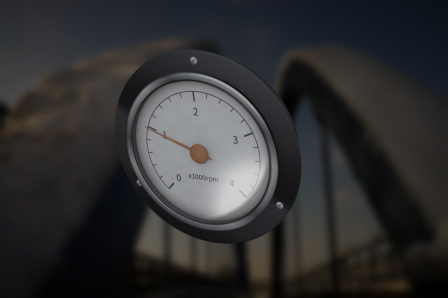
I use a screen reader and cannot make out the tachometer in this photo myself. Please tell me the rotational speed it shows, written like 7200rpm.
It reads 1000rpm
